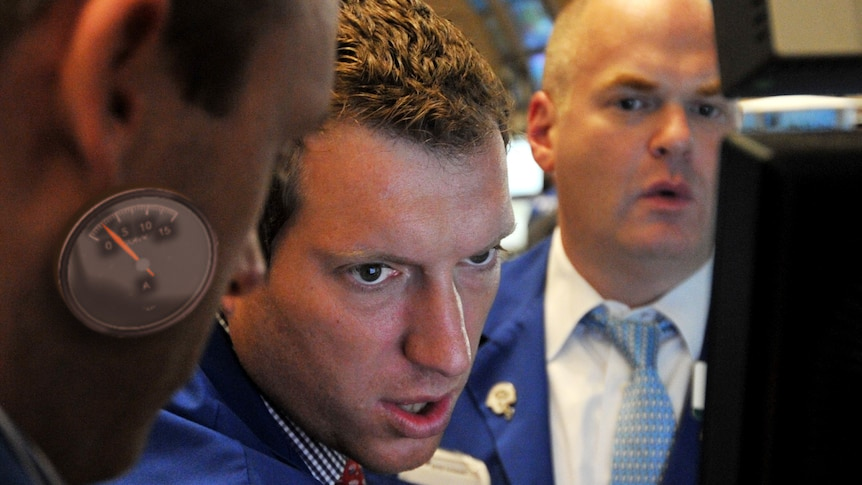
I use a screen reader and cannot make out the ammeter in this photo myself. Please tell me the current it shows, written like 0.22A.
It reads 2.5A
